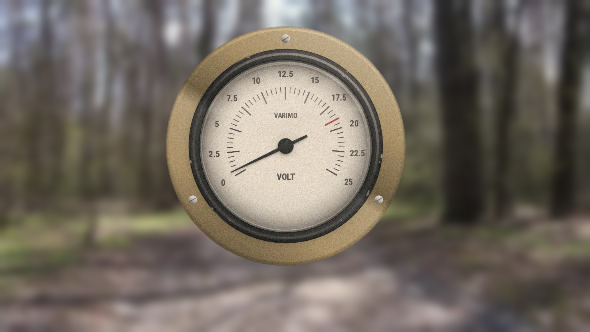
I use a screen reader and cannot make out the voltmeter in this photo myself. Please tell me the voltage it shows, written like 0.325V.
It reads 0.5V
